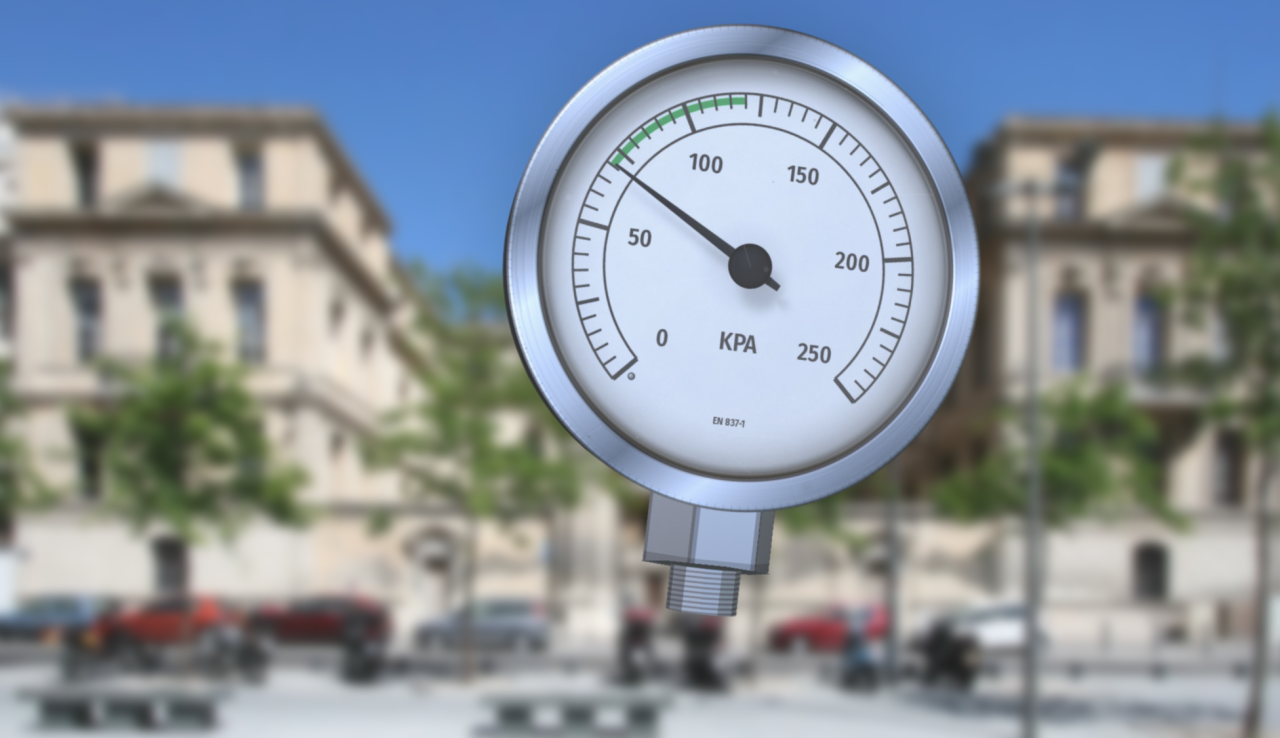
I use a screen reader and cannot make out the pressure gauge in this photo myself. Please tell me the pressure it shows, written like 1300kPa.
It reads 70kPa
